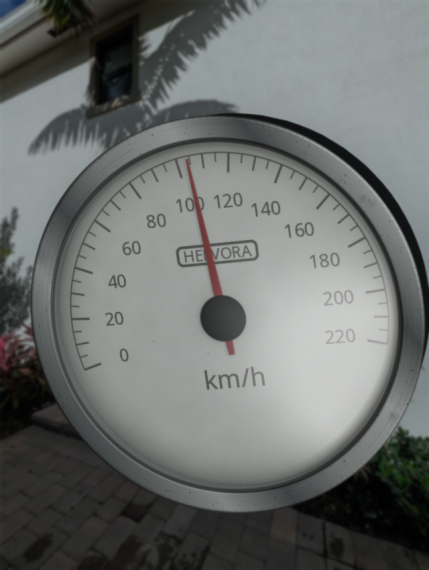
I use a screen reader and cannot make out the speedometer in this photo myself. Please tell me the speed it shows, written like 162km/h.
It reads 105km/h
